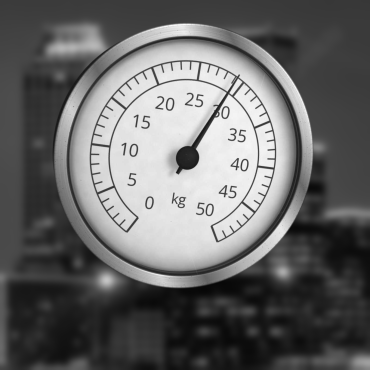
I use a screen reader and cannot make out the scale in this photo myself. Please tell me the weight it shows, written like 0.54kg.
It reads 29kg
